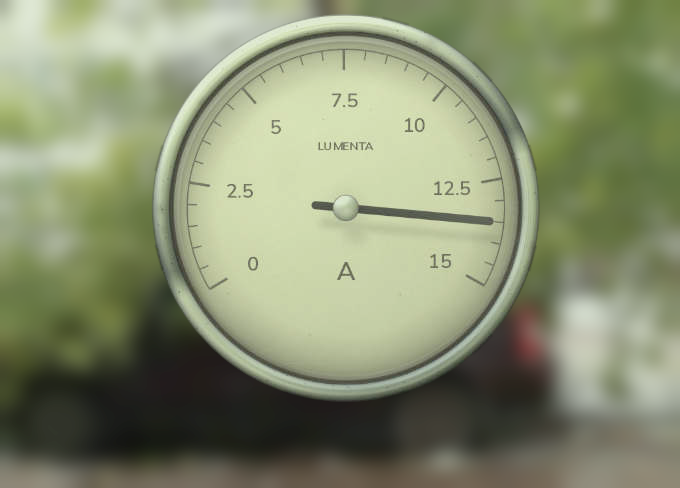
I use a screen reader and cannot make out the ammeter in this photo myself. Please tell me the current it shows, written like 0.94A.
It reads 13.5A
